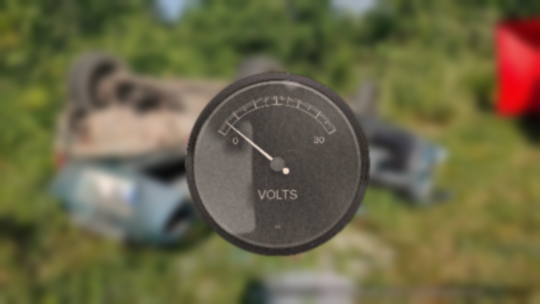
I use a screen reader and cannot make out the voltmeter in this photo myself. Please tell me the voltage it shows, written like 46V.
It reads 2.5V
